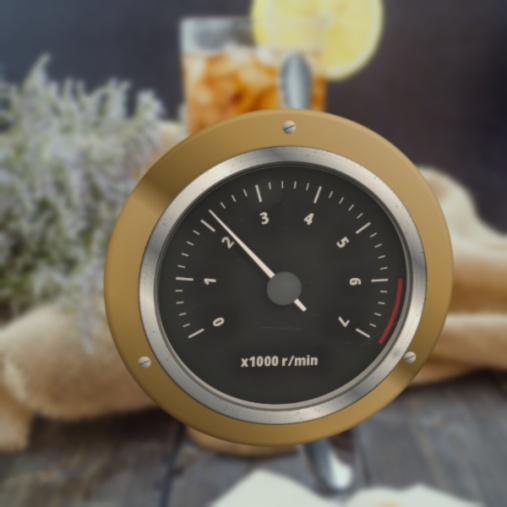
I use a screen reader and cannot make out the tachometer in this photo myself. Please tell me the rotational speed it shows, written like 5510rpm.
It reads 2200rpm
